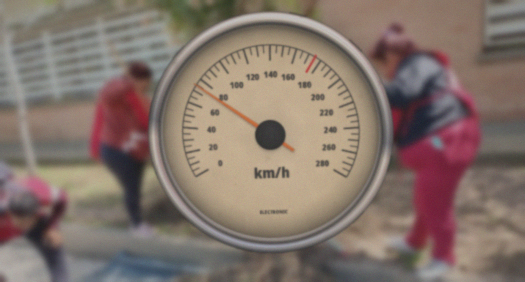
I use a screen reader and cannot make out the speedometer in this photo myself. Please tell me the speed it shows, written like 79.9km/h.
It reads 75km/h
